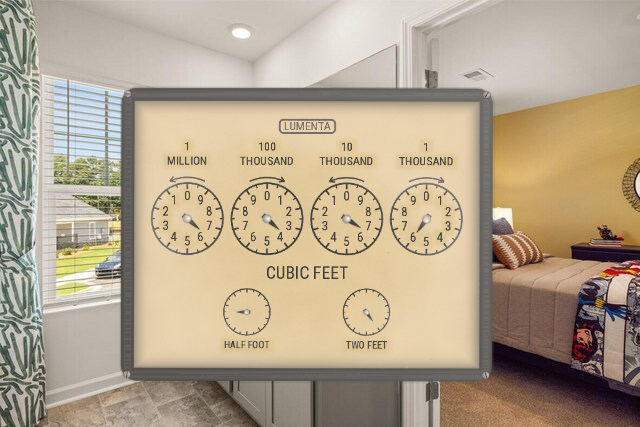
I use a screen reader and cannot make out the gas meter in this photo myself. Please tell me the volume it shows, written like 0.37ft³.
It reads 636600ft³
